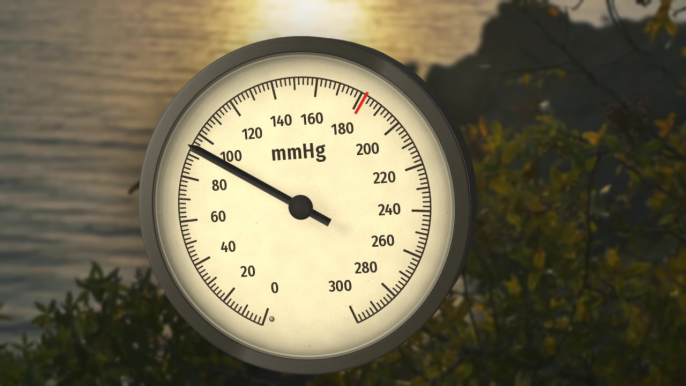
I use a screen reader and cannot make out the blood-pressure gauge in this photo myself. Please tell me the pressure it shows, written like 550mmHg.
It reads 94mmHg
